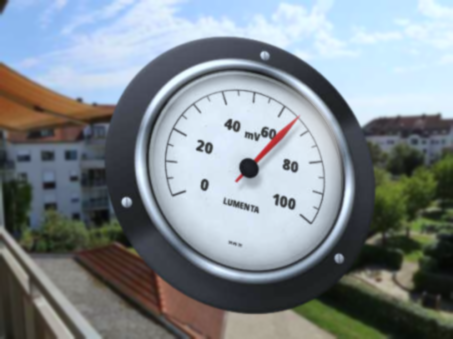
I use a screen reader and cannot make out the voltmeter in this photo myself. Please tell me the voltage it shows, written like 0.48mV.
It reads 65mV
